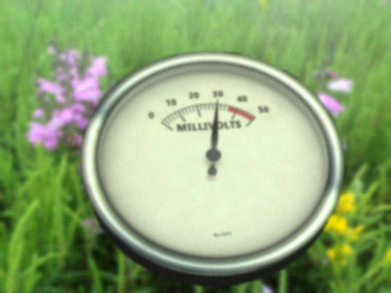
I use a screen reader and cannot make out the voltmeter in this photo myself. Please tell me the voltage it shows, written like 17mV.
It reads 30mV
